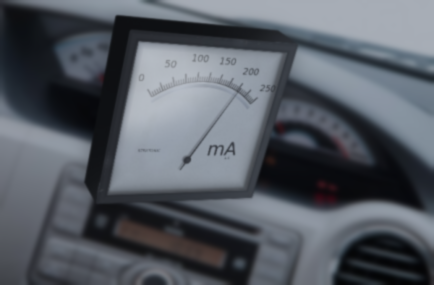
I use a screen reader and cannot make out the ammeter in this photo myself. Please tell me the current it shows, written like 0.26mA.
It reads 200mA
